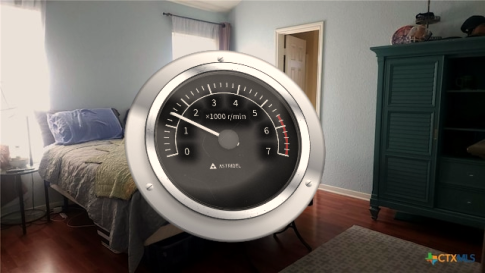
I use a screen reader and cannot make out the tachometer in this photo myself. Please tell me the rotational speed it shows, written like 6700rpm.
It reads 1400rpm
